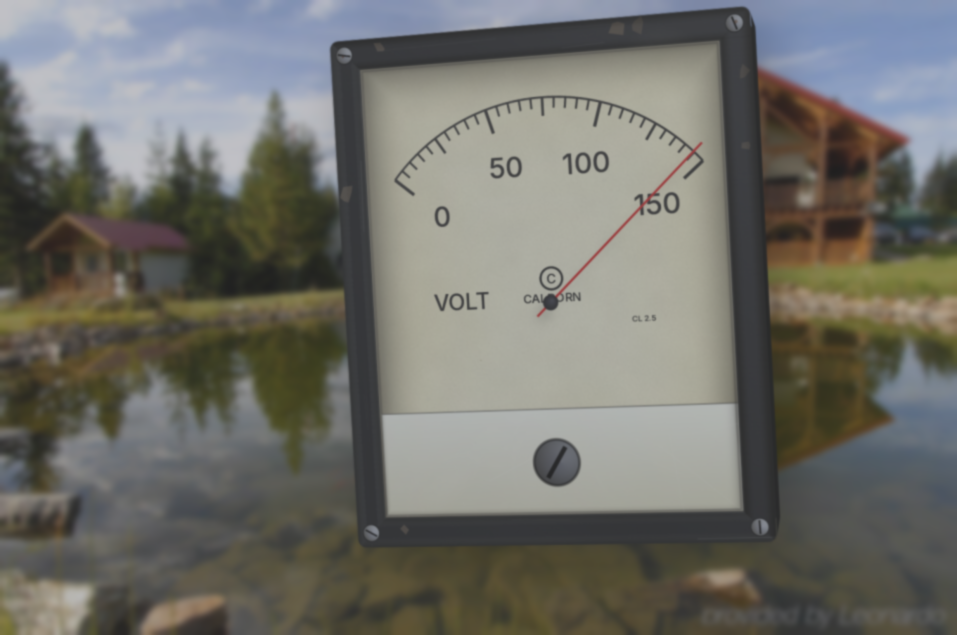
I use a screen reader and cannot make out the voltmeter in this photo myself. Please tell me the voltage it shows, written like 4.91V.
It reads 145V
